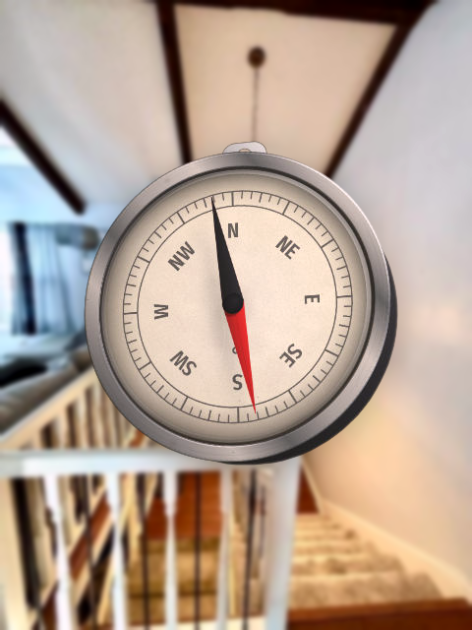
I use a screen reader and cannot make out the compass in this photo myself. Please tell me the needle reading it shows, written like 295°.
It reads 170°
